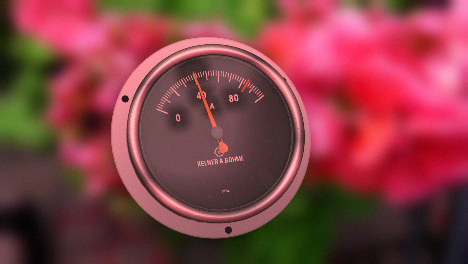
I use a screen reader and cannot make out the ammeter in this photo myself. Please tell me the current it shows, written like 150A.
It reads 40A
